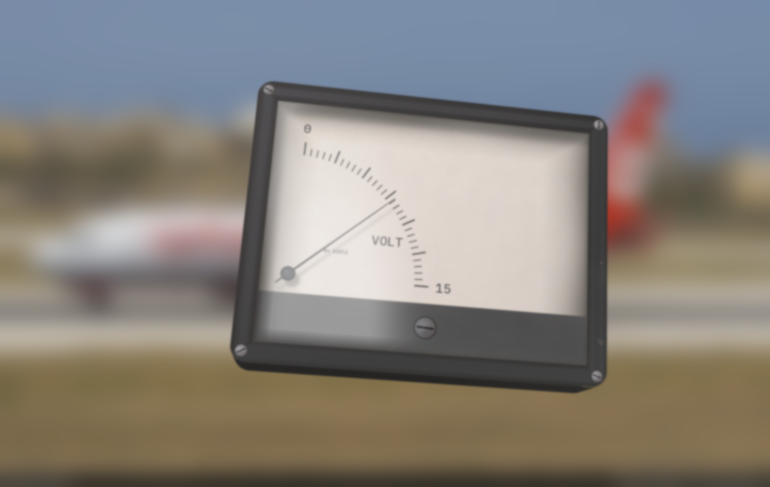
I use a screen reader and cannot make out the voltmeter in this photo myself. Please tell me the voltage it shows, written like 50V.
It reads 8V
